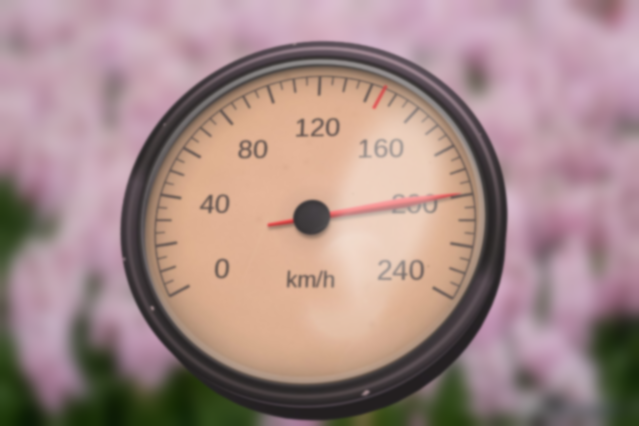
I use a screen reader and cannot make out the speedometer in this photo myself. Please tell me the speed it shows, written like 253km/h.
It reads 200km/h
